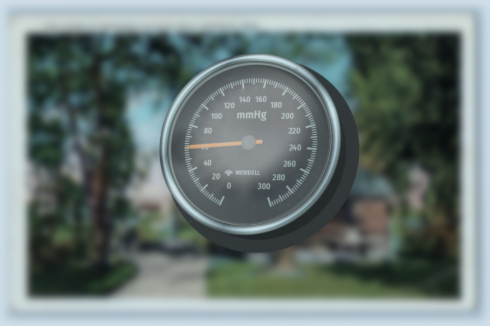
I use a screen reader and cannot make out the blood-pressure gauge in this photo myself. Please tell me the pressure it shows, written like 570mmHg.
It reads 60mmHg
